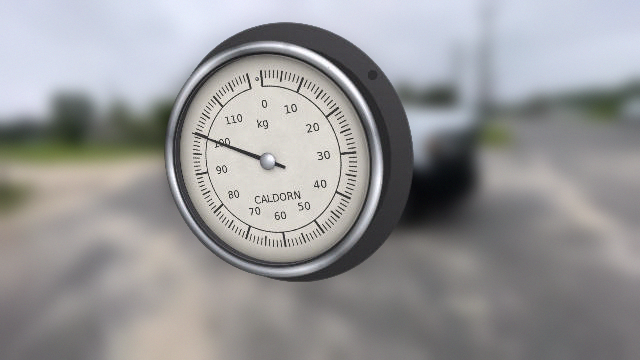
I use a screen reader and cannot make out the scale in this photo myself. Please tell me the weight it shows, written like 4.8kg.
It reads 100kg
